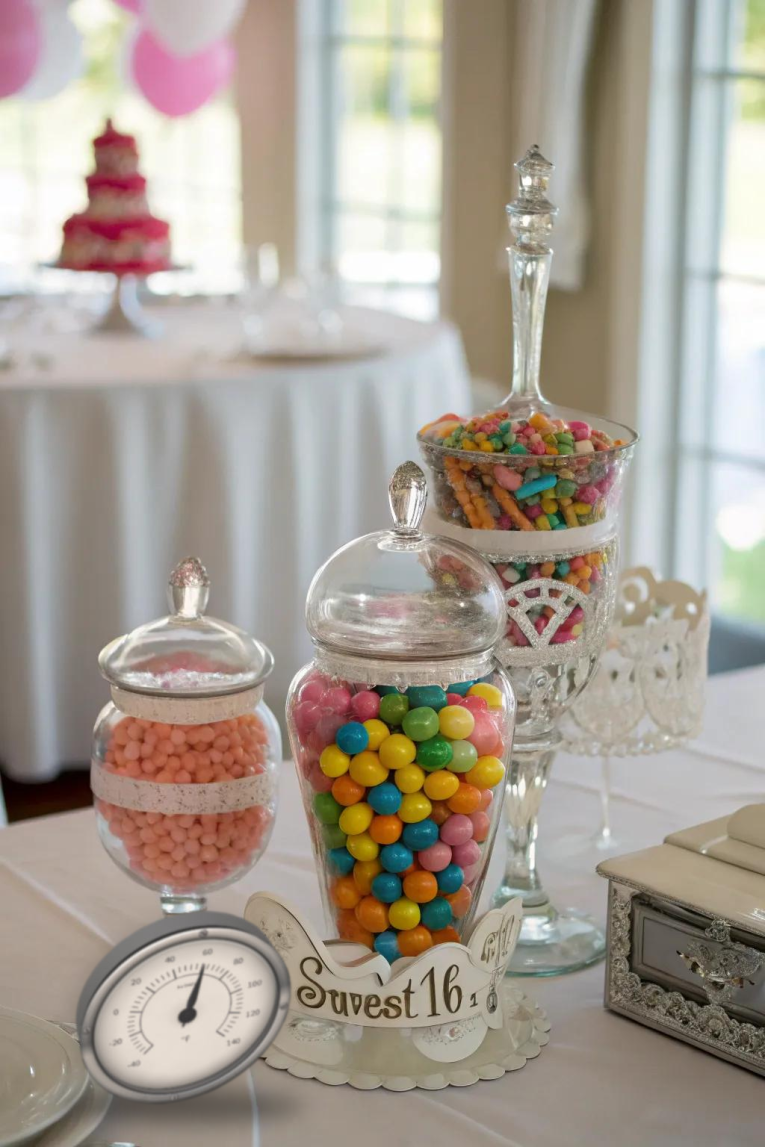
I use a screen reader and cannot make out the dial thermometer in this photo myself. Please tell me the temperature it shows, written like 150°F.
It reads 60°F
